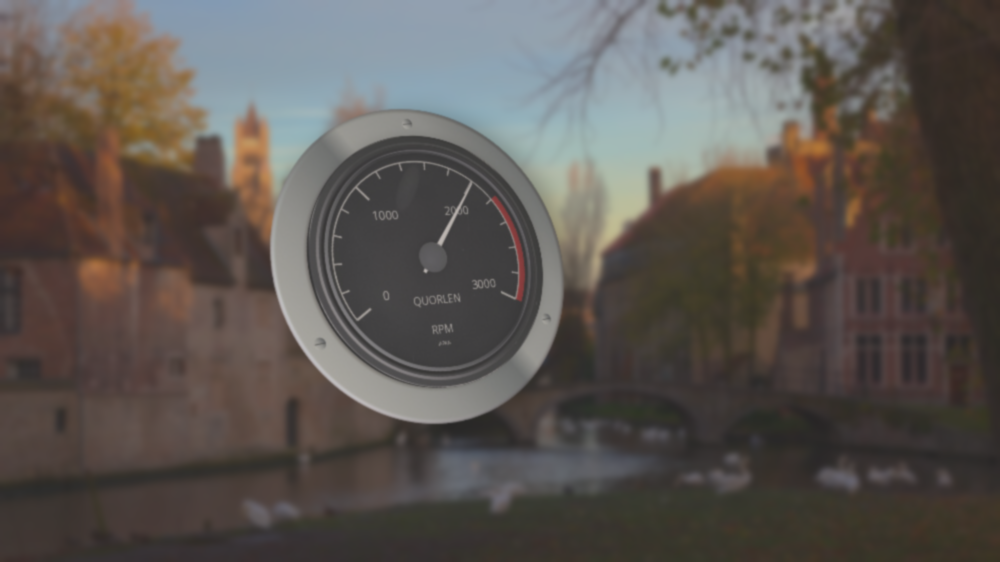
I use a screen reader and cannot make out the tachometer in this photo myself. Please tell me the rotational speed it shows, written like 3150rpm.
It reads 2000rpm
